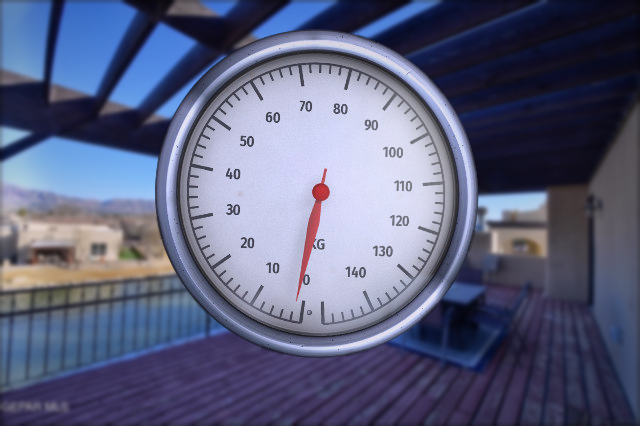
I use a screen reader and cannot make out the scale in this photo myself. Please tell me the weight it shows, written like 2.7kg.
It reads 2kg
